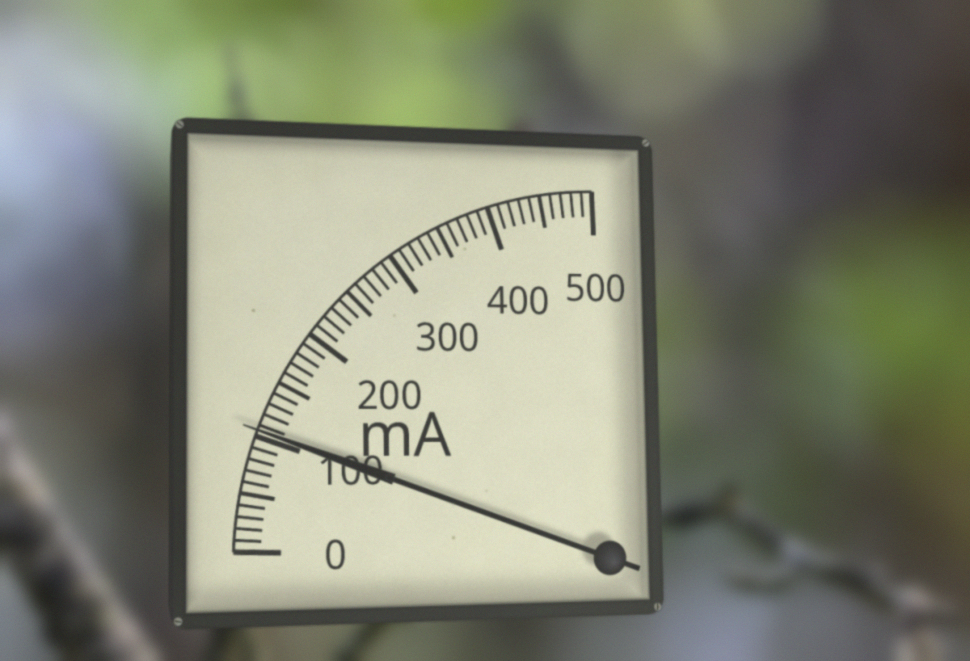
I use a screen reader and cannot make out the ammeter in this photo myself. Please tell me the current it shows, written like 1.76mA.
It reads 105mA
